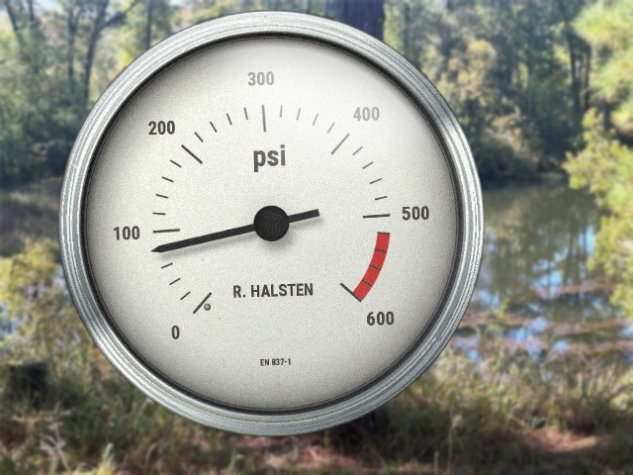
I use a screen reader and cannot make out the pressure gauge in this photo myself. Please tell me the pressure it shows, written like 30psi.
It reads 80psi
